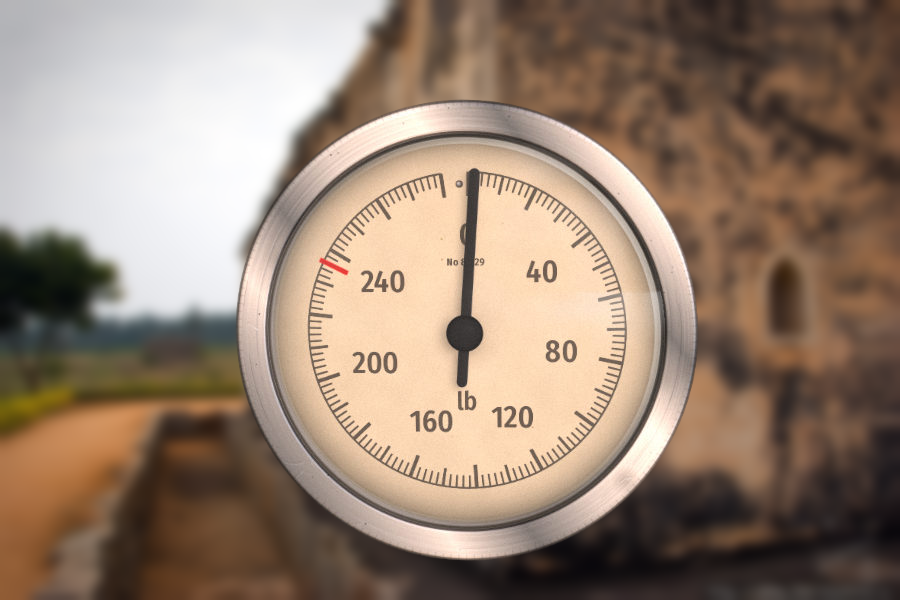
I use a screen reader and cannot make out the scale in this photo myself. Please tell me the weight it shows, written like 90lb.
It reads 2lb
